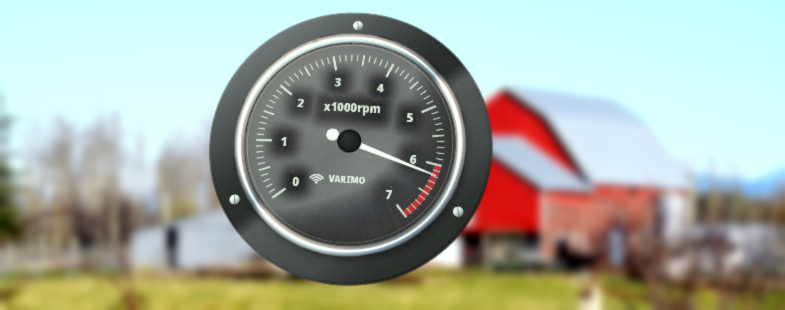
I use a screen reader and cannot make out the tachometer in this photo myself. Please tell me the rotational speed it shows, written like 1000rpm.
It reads 6200rpm
